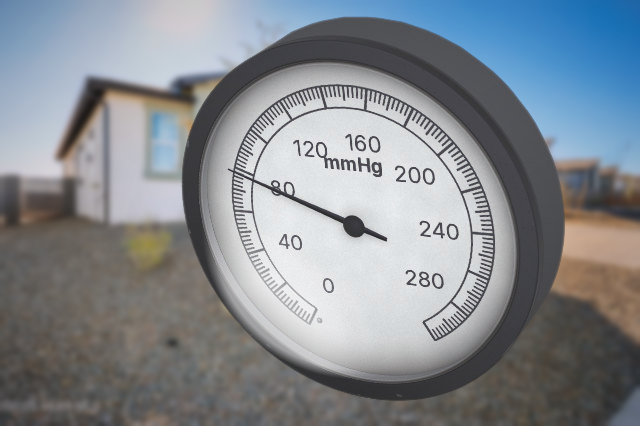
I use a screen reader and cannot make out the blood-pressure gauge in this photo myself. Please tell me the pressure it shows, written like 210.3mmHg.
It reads 80mmHg
